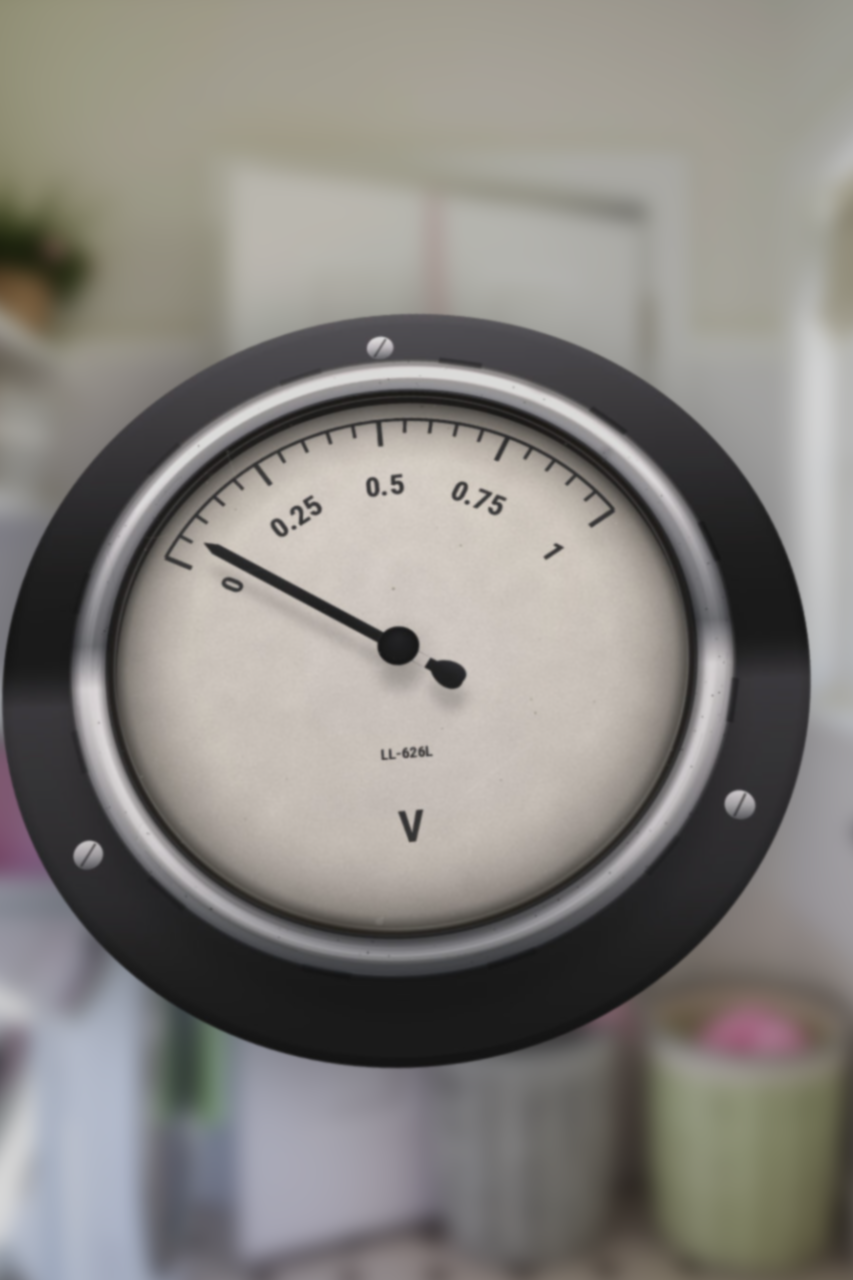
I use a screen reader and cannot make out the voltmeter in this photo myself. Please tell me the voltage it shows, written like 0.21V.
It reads 0.05V
